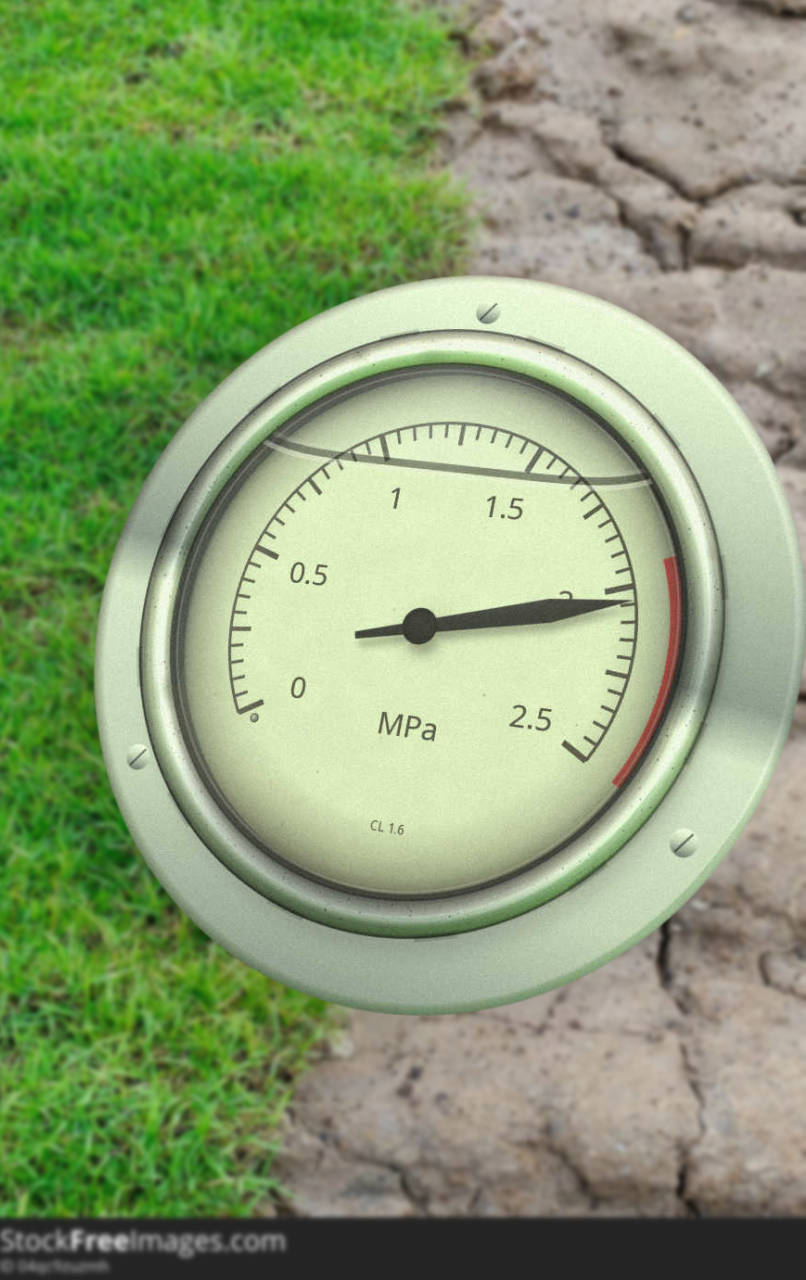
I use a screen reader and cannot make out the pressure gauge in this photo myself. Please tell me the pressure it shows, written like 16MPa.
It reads 2.05MPa
